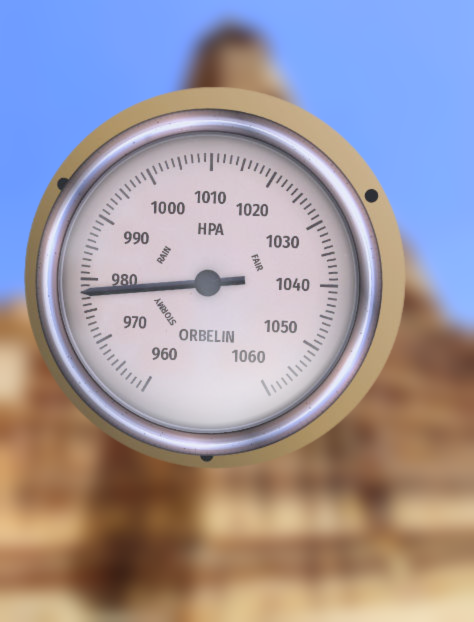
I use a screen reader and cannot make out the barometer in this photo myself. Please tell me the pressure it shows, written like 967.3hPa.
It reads 978hPa
